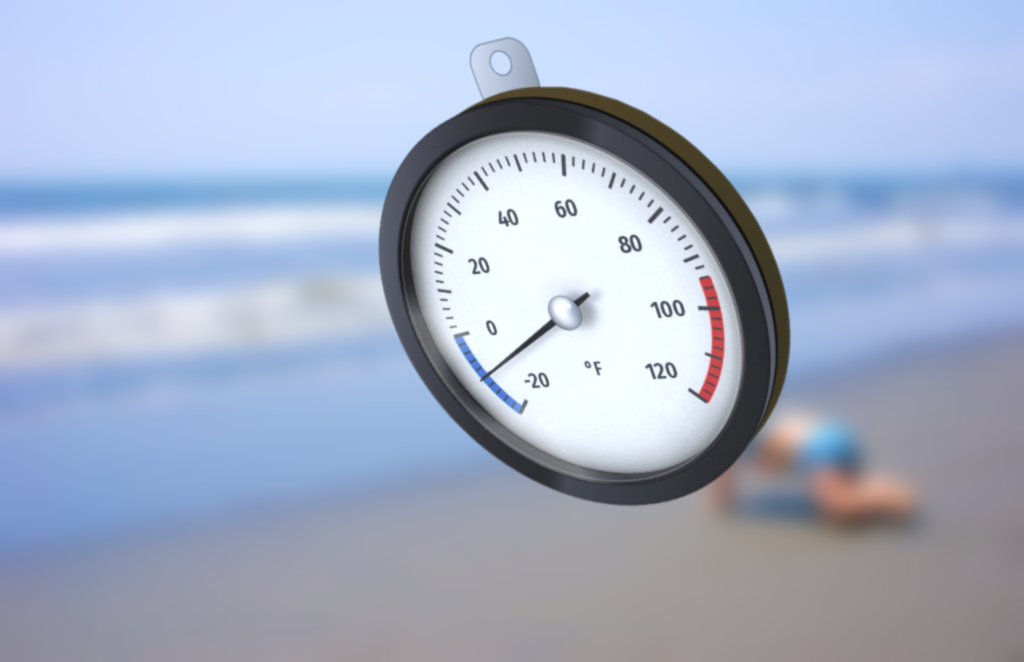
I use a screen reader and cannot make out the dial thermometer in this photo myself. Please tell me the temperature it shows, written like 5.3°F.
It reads -10°F
